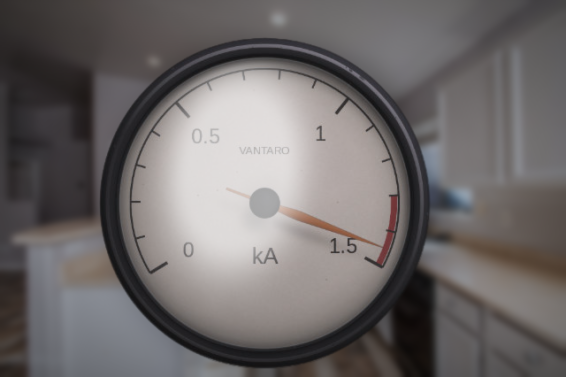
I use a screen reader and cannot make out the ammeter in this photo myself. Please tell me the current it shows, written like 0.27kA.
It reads 1.45kA
